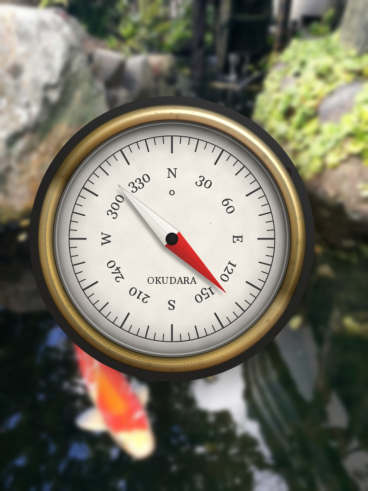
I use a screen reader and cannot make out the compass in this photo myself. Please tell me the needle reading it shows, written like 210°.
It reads 135°
